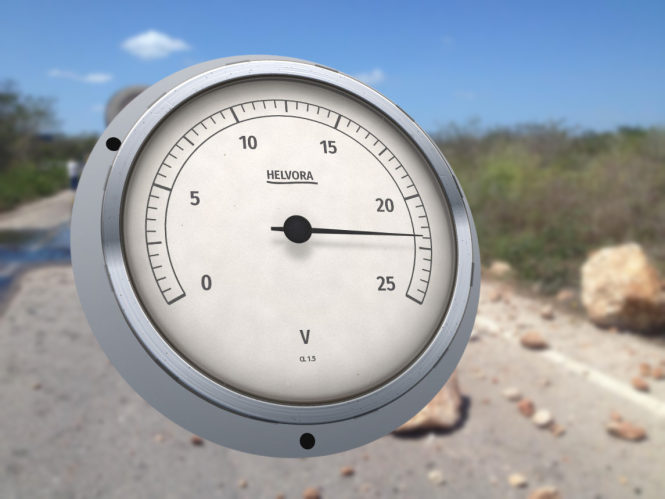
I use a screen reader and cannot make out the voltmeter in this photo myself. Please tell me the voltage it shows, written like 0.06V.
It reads 22V
